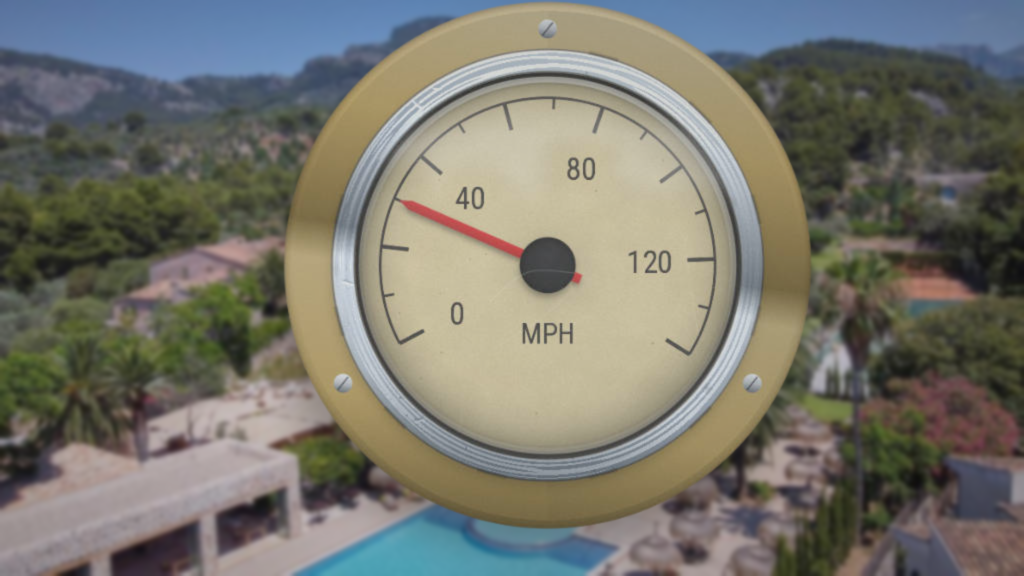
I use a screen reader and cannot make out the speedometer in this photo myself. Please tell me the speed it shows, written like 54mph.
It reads 30mph
